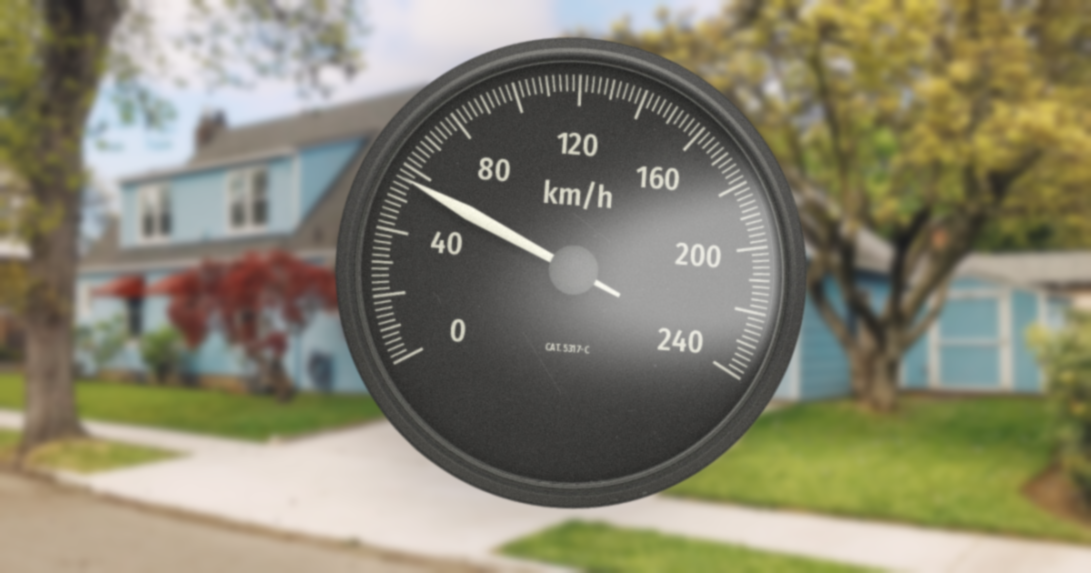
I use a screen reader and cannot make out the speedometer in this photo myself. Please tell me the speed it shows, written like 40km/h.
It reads 56km/h
